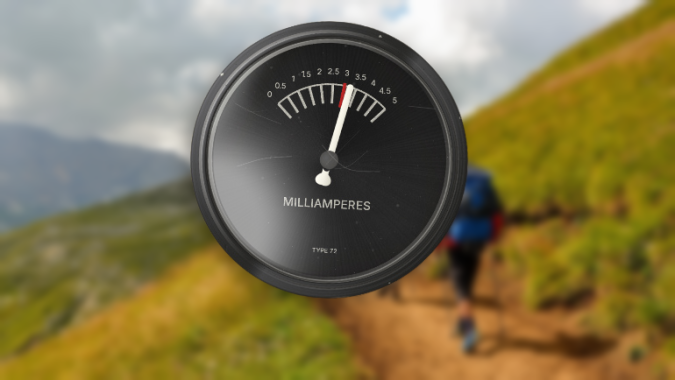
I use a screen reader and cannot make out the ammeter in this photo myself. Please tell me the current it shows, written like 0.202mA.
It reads 3.25mA
